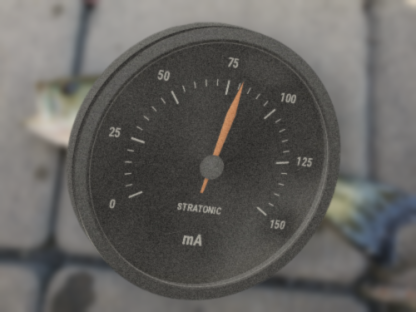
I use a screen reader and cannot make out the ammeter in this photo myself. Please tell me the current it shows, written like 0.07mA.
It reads 80mA
